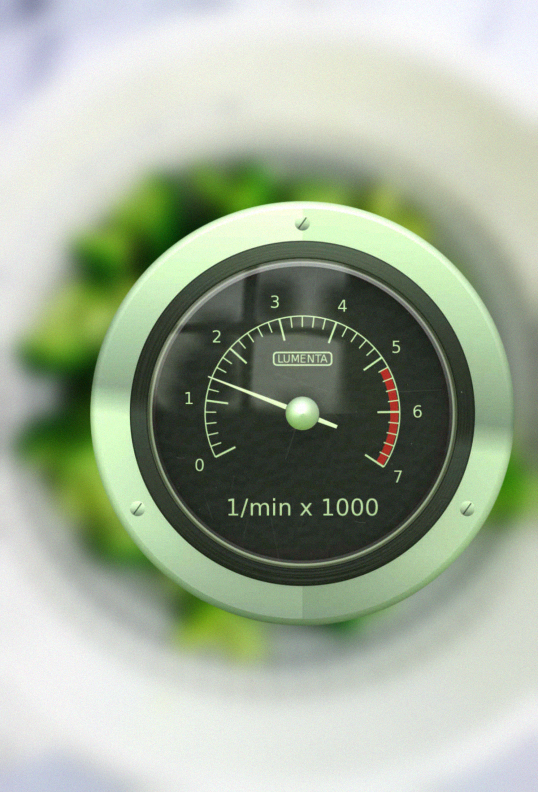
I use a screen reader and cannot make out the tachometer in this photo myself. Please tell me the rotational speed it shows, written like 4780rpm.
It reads 1400rpm
